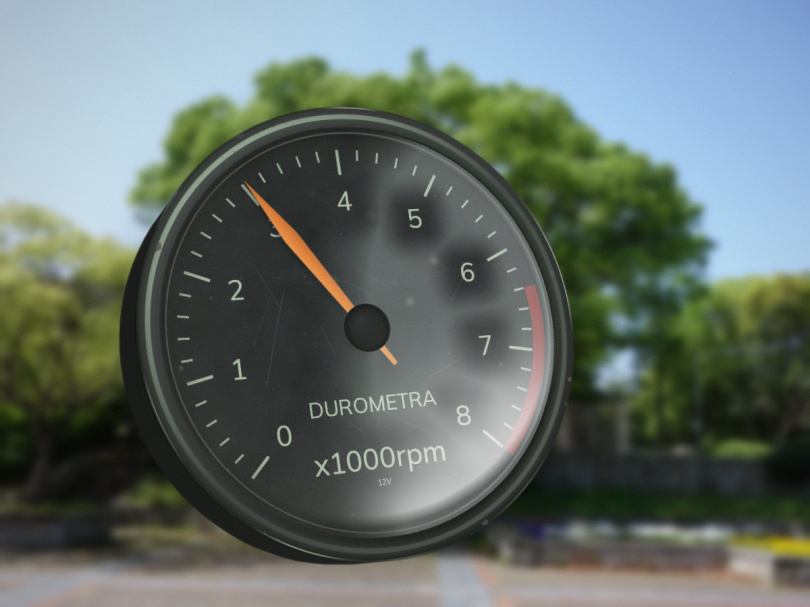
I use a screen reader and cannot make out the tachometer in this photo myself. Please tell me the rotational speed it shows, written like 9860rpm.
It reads 3000rpm
